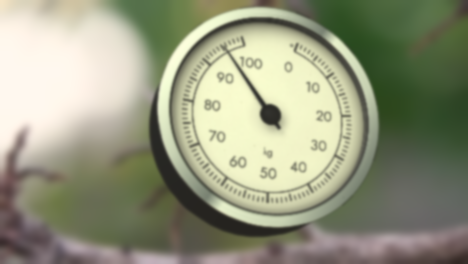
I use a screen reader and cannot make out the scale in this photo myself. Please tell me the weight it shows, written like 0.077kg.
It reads 95kg
